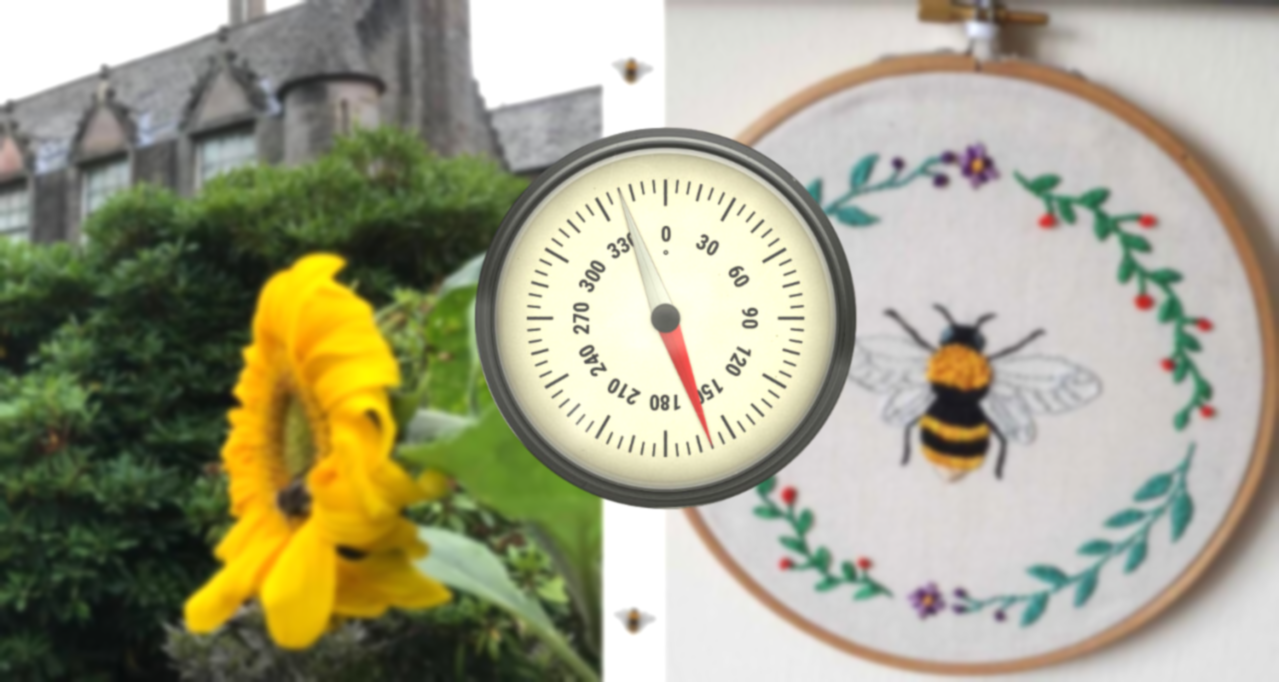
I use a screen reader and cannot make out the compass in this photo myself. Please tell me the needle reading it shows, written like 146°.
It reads 160°
